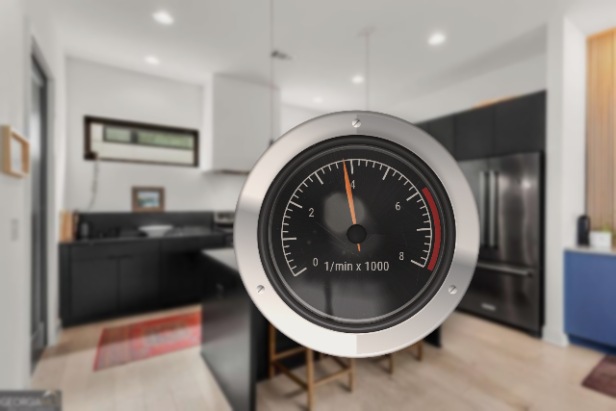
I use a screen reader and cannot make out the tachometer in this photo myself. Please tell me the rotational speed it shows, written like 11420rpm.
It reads 3800rpm
